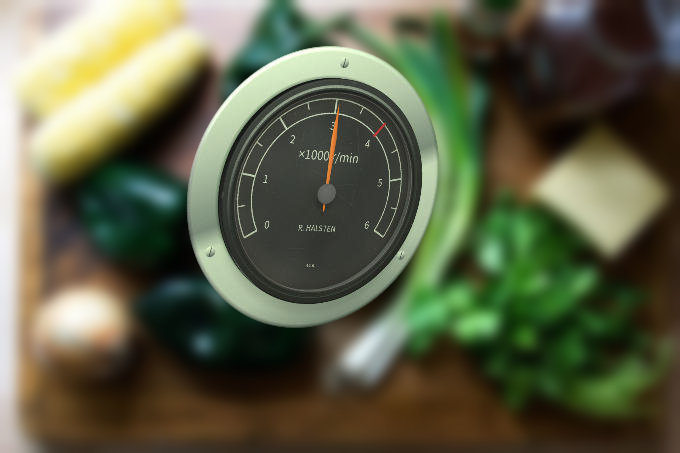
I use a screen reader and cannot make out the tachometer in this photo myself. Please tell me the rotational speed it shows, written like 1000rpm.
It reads 3000rpm
